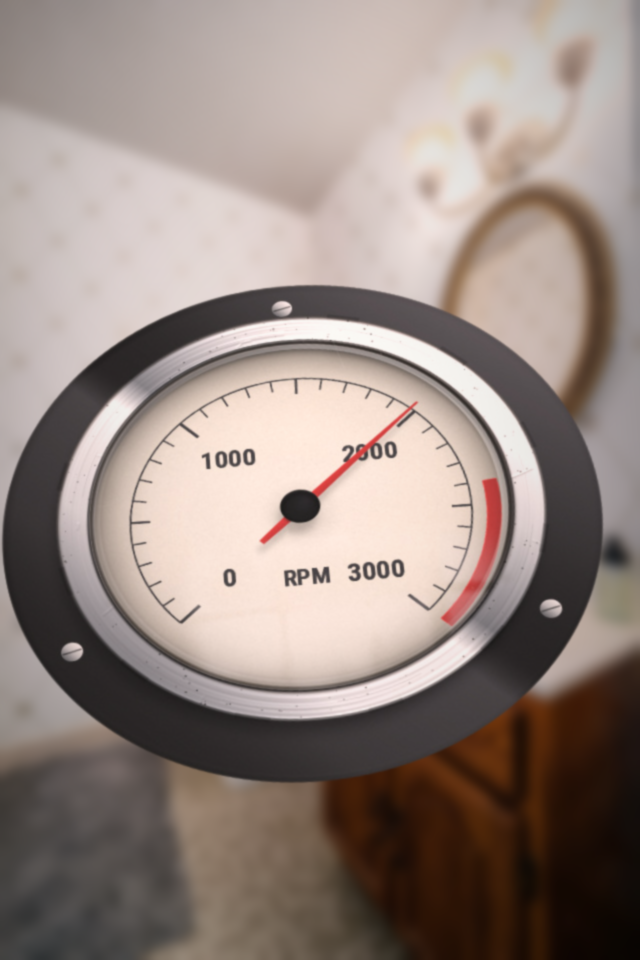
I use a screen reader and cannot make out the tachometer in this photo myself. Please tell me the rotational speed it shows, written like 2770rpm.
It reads 2000rpm
